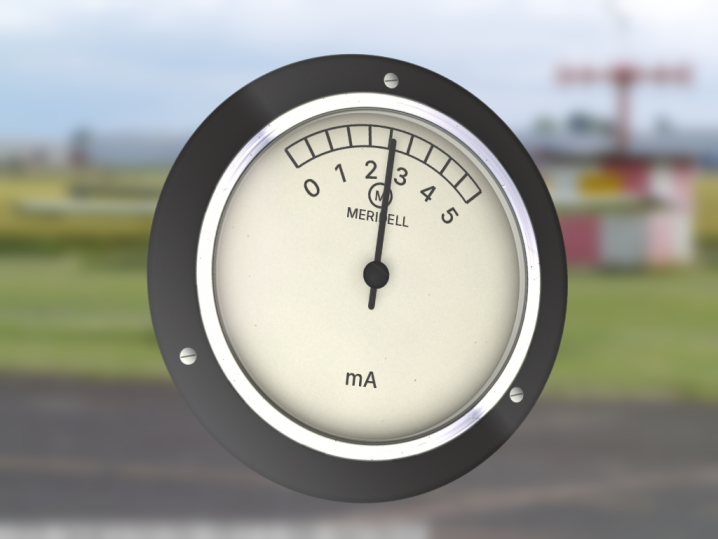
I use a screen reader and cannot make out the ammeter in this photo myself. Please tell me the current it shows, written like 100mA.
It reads 2.5mA
